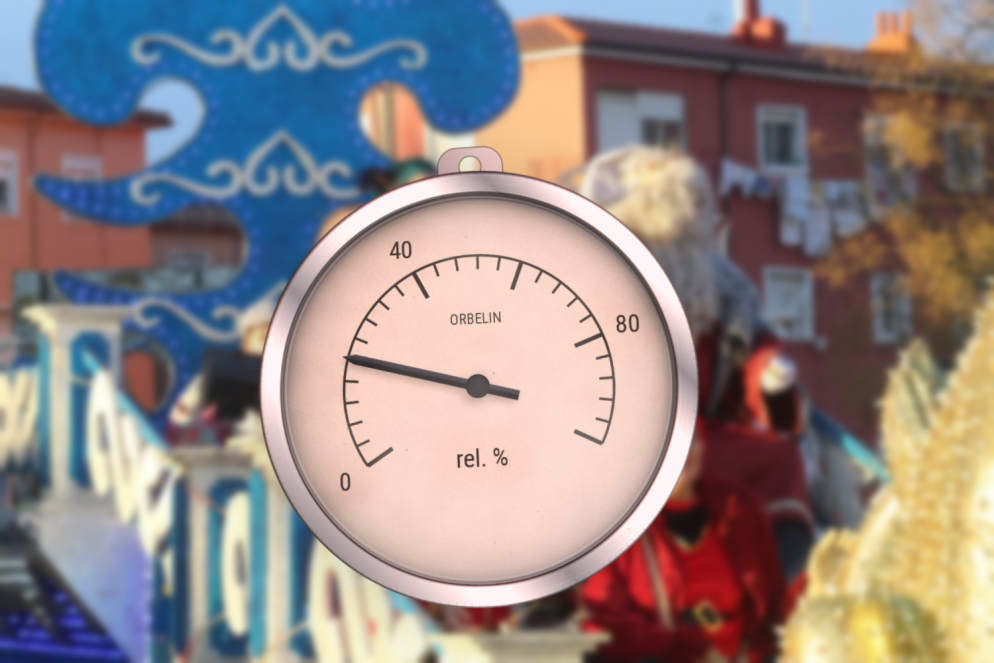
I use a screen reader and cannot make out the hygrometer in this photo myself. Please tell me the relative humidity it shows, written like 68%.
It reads 20%
